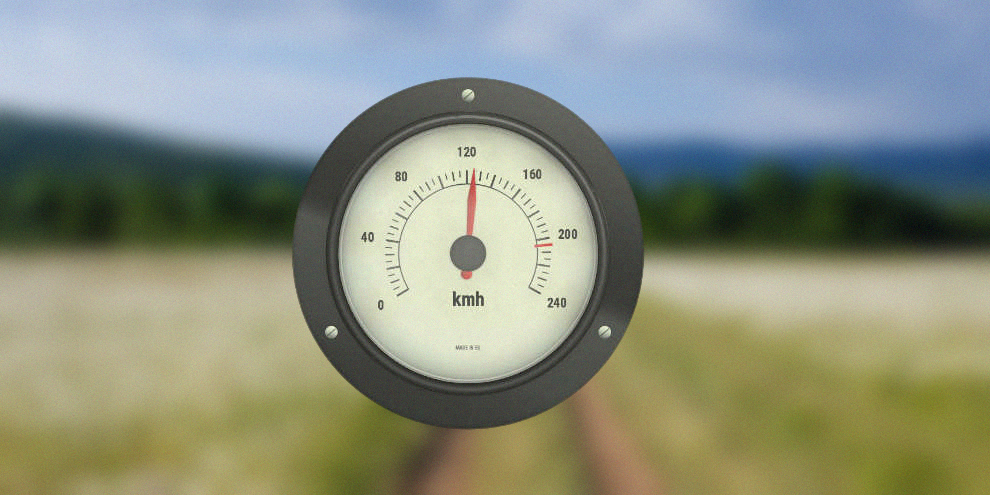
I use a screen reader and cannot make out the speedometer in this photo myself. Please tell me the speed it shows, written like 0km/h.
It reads 125km/h
